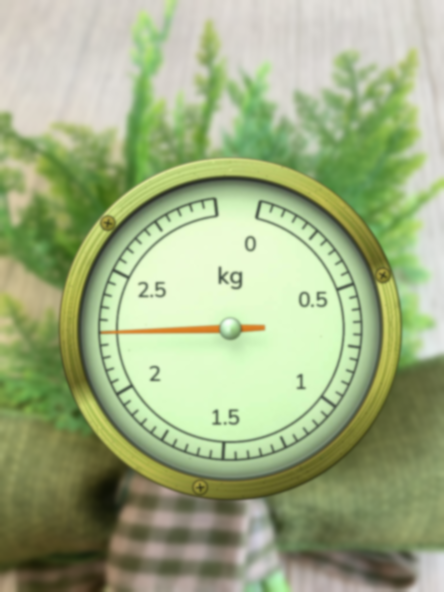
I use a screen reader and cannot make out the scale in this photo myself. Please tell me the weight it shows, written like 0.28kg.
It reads 2.25kg
